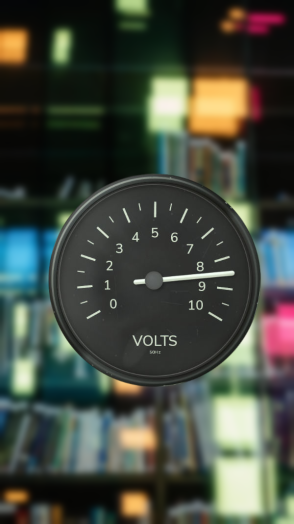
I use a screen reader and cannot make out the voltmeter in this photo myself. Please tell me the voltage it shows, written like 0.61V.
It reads 8.5V
